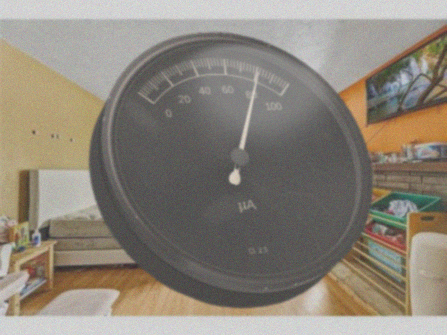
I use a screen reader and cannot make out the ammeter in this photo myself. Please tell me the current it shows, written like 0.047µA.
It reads 80µA
